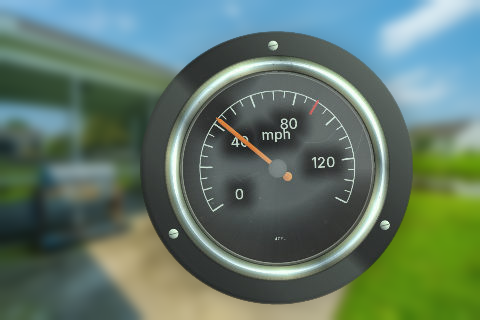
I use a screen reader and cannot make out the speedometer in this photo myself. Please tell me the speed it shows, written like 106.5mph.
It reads 42.5mph
